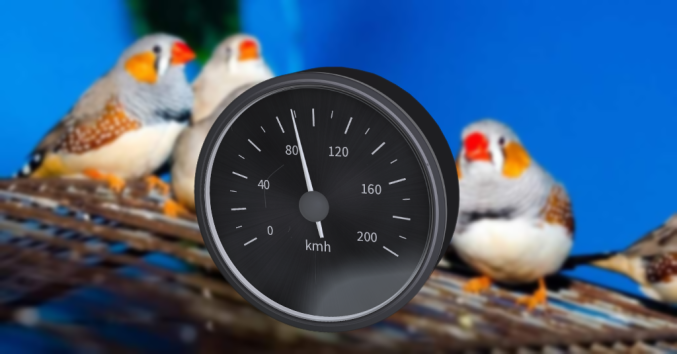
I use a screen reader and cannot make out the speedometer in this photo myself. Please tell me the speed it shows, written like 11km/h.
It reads 90km/h
